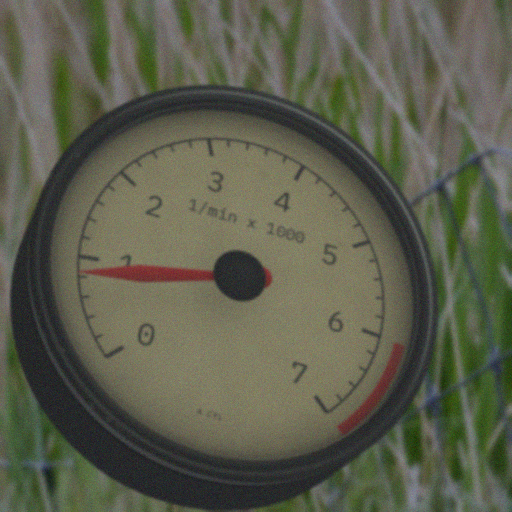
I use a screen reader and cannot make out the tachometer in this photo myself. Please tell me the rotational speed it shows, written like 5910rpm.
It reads 800rpm
